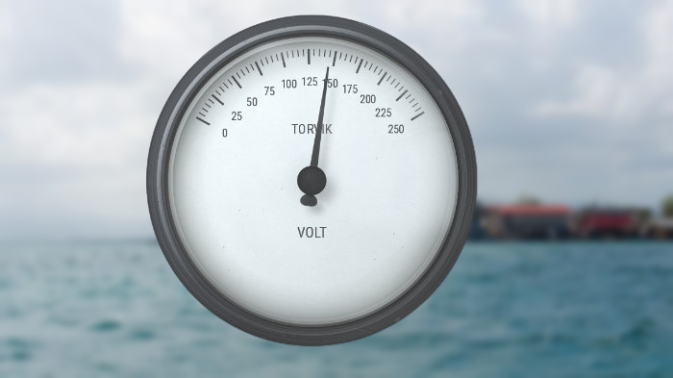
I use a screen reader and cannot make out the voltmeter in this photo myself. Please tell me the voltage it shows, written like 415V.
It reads 145V
